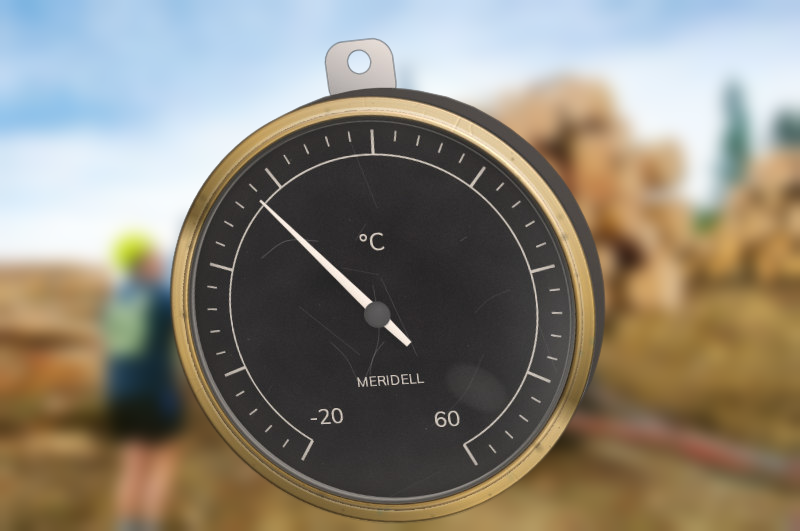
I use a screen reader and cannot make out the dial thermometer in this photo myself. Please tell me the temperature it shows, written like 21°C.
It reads 8°C
